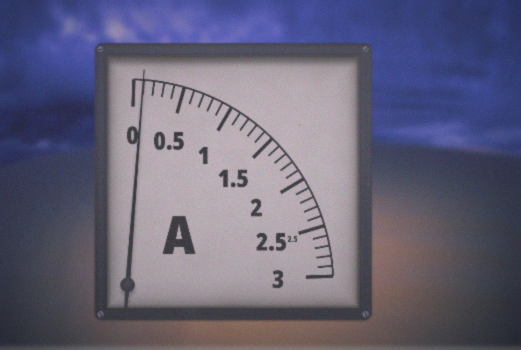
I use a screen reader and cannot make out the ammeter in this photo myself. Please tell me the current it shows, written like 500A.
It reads 0.1A
